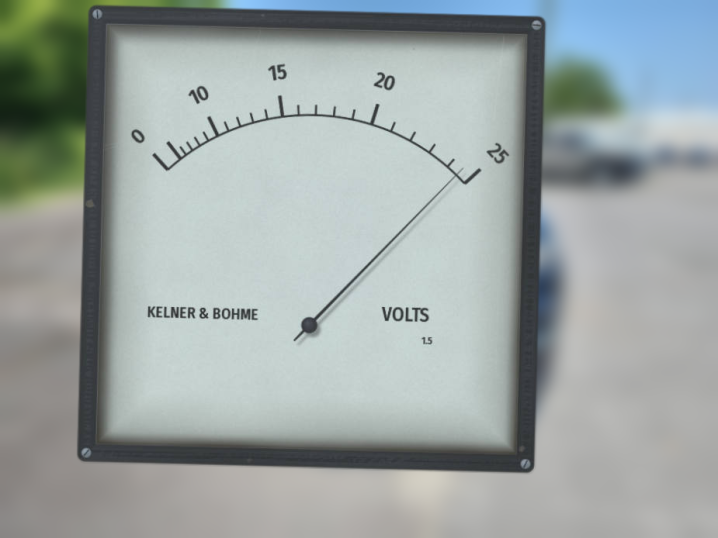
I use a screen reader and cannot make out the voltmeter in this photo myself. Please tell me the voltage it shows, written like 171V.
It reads 24.5V
